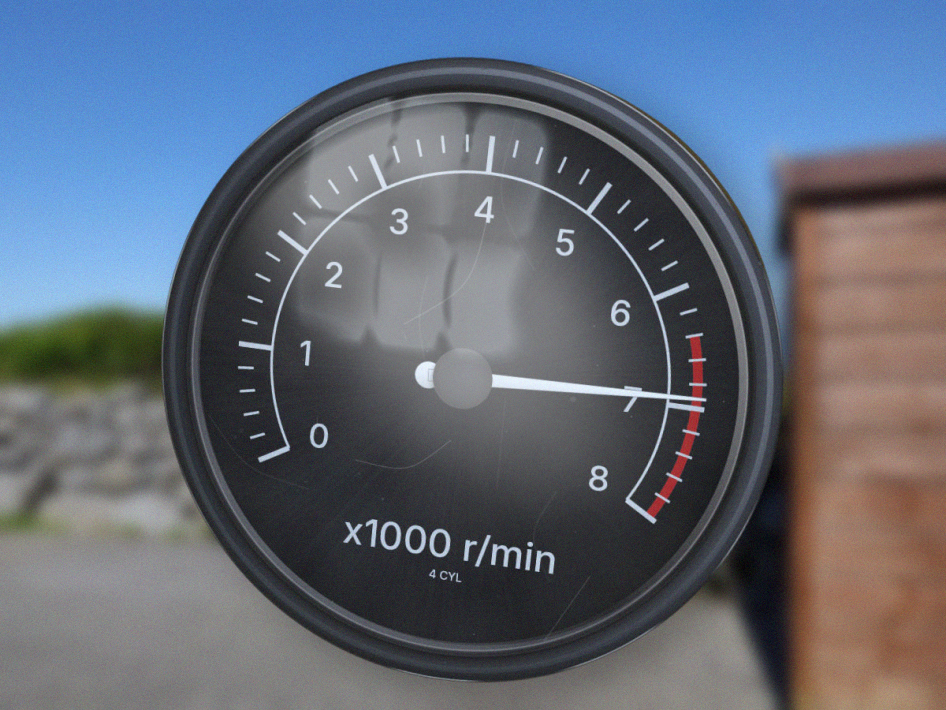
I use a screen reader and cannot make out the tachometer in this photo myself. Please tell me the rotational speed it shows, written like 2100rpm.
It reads 6900rpm
